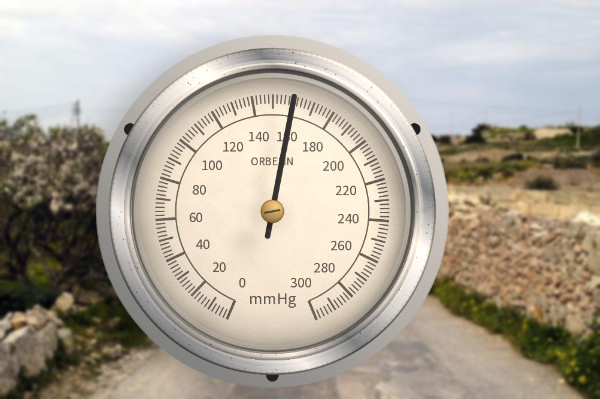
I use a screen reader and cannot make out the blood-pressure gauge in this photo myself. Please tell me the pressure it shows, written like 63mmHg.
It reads 160mmHg
